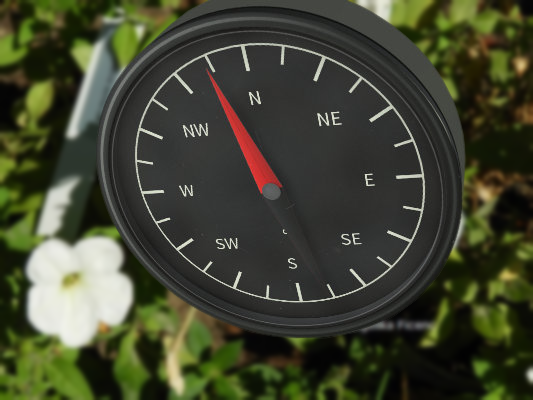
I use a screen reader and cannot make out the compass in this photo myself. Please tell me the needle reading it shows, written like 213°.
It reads 345°
